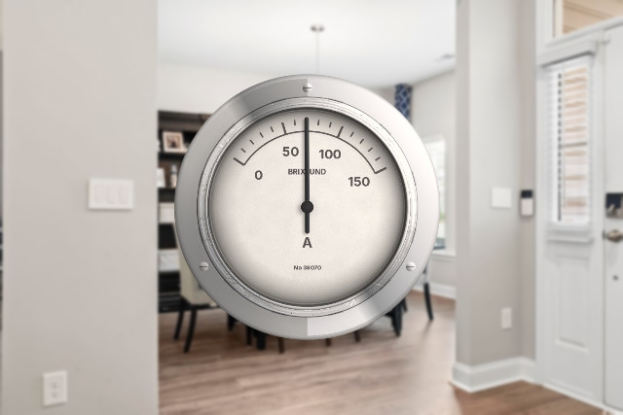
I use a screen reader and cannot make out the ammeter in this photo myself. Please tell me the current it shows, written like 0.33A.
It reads 70A
